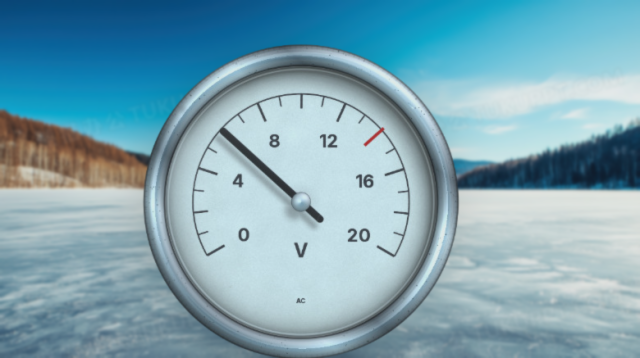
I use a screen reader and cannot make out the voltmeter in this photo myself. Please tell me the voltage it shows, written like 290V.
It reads 6V
